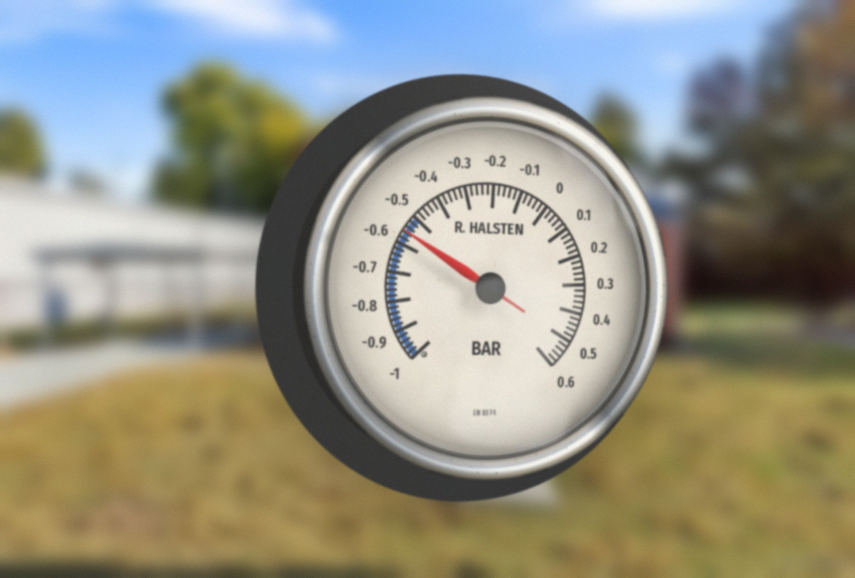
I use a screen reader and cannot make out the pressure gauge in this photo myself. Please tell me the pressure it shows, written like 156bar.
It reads -0.56bar
